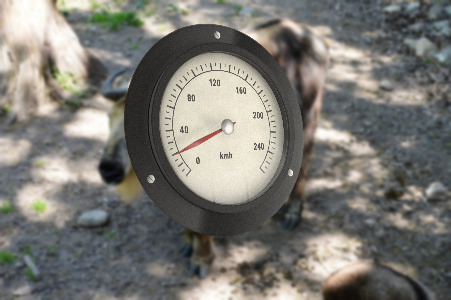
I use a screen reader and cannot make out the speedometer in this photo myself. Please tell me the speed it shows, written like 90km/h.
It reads 20km/h
